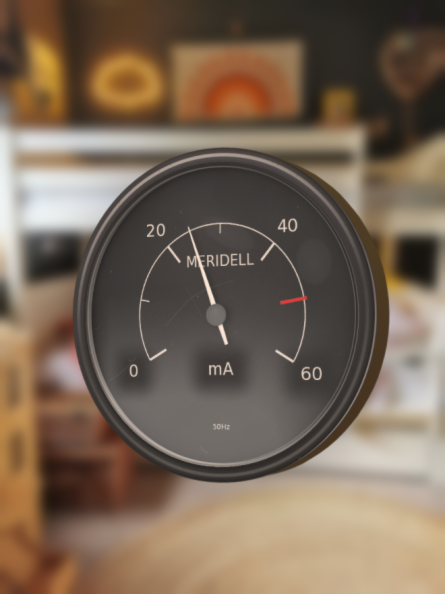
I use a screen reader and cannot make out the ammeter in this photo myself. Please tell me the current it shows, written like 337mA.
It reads 25mA
